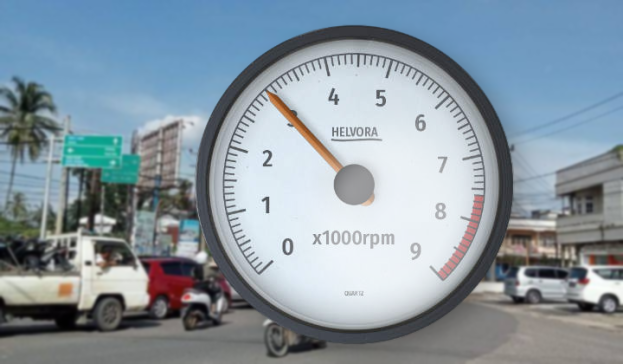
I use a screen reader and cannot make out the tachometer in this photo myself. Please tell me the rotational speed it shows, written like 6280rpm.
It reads 3000rpm
